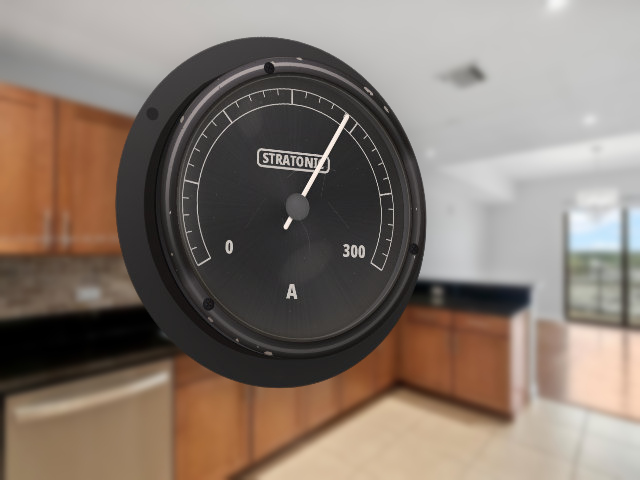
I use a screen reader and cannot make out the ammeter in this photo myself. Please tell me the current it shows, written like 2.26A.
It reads 190A
